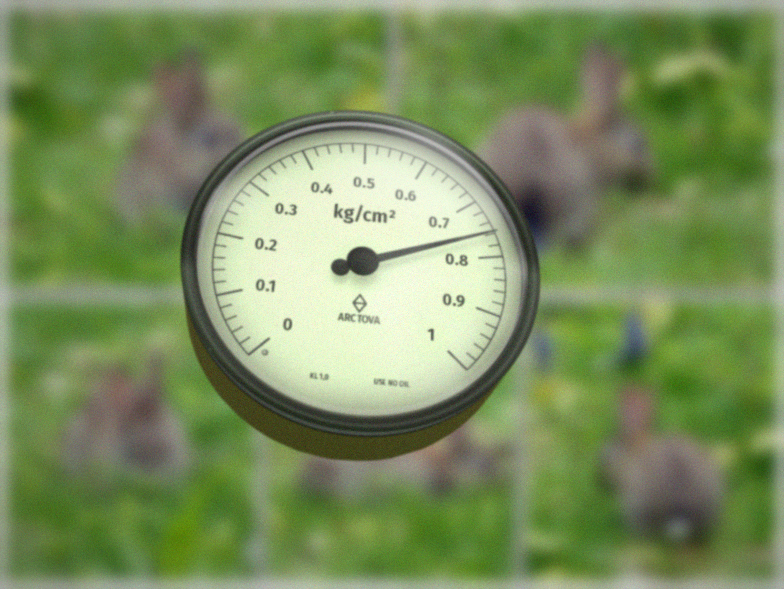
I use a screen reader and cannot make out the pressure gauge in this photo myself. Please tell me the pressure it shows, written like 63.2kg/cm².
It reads 0.76kg/cm²
